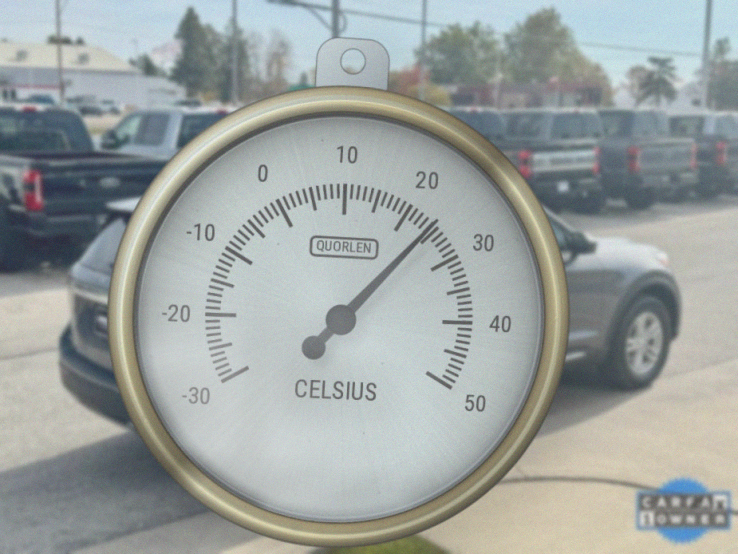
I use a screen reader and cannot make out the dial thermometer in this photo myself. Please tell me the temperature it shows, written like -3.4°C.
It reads 24°C
